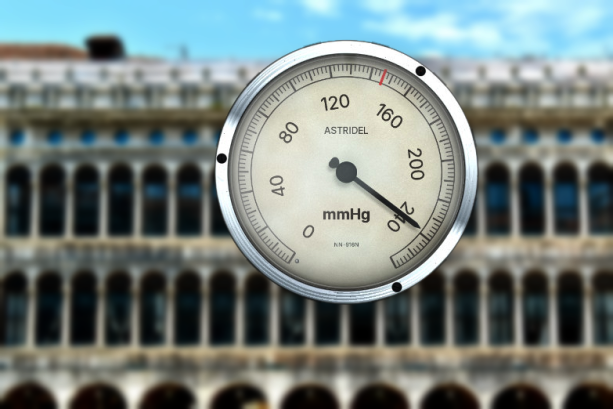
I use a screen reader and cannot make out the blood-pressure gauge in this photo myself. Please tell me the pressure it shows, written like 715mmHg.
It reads 238mmHg
